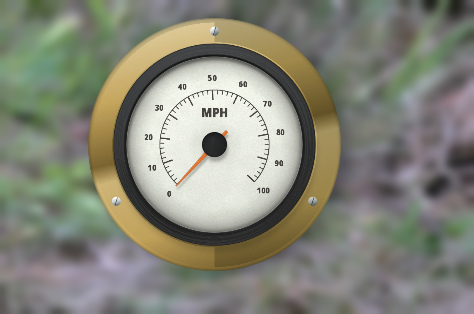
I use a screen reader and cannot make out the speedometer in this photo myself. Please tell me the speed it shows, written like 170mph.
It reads 0mph
